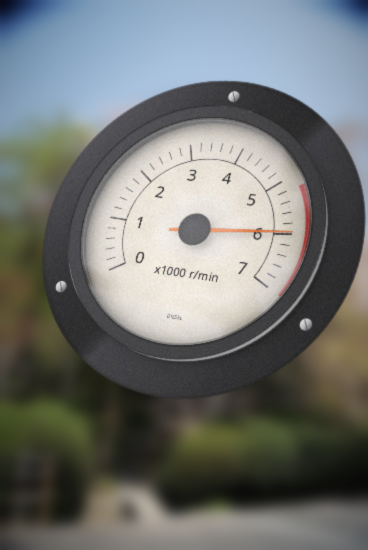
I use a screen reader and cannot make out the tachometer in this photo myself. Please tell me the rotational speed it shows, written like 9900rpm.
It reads 6000rpm
